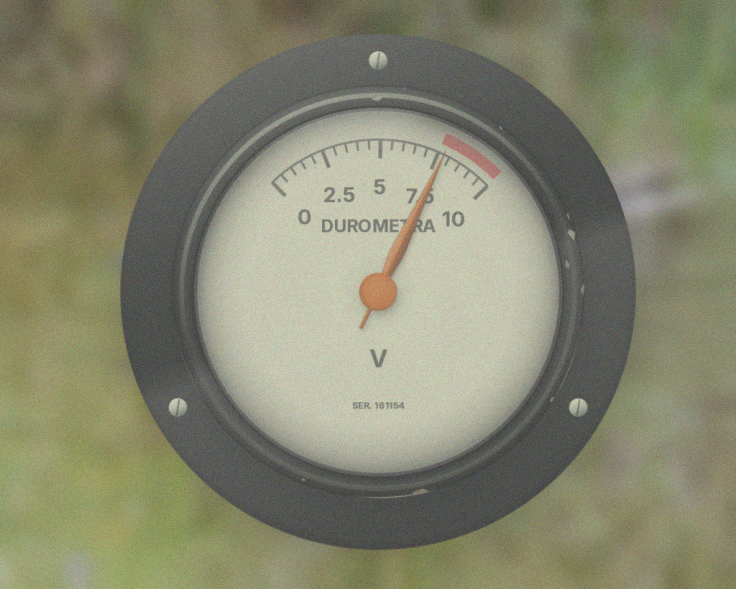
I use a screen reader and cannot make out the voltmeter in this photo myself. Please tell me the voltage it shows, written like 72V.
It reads 7.75V
